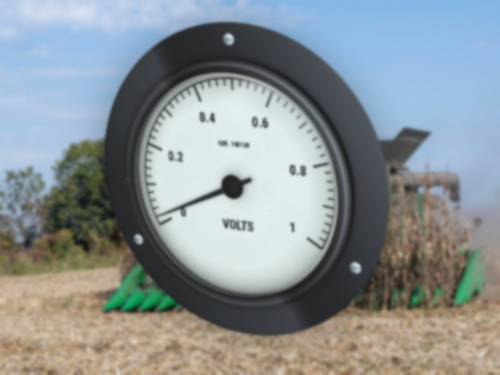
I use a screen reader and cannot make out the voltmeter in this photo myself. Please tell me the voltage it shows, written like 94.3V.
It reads 0.02V
